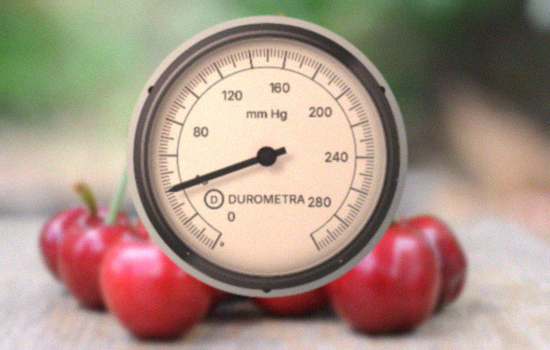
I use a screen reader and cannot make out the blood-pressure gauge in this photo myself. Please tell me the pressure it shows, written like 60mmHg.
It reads 40mmHg
